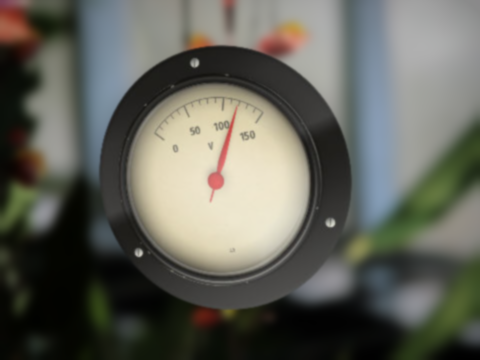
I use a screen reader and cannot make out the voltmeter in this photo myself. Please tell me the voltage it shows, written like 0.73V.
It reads 120V
